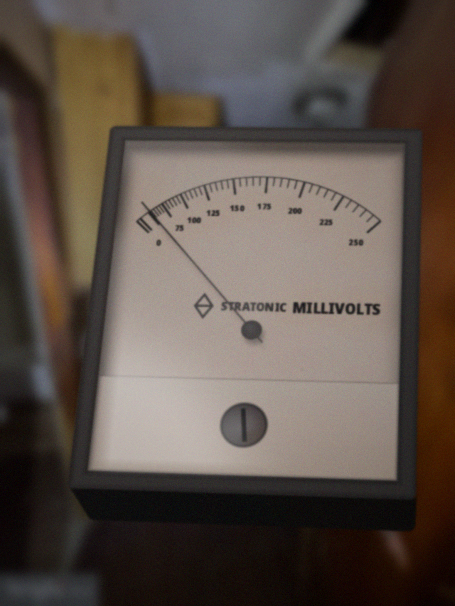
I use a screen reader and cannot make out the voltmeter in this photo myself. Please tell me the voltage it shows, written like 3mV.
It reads 50mV
